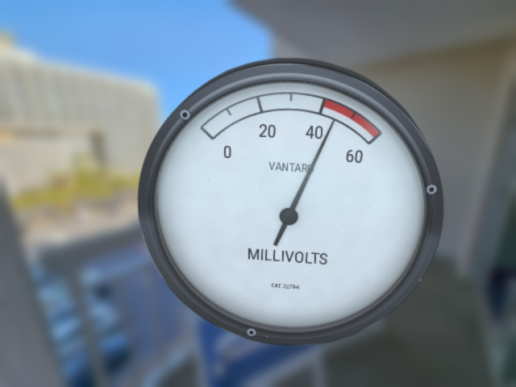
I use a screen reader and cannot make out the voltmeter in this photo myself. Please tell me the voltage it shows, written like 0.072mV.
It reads 45mV
